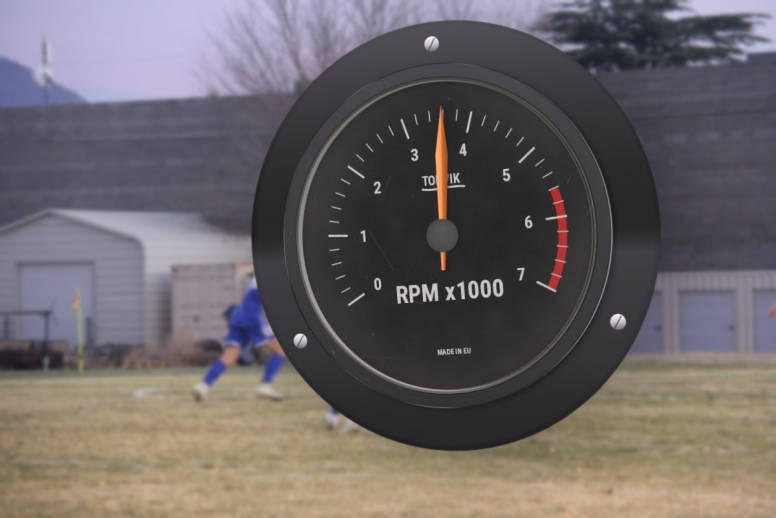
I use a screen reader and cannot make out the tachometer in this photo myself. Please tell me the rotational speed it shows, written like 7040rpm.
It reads 3600rpm
